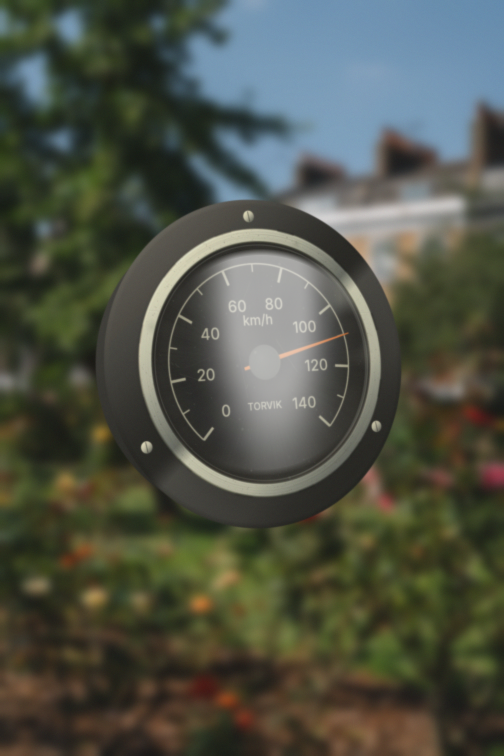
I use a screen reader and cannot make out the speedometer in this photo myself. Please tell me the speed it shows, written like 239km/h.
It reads 110km/h
